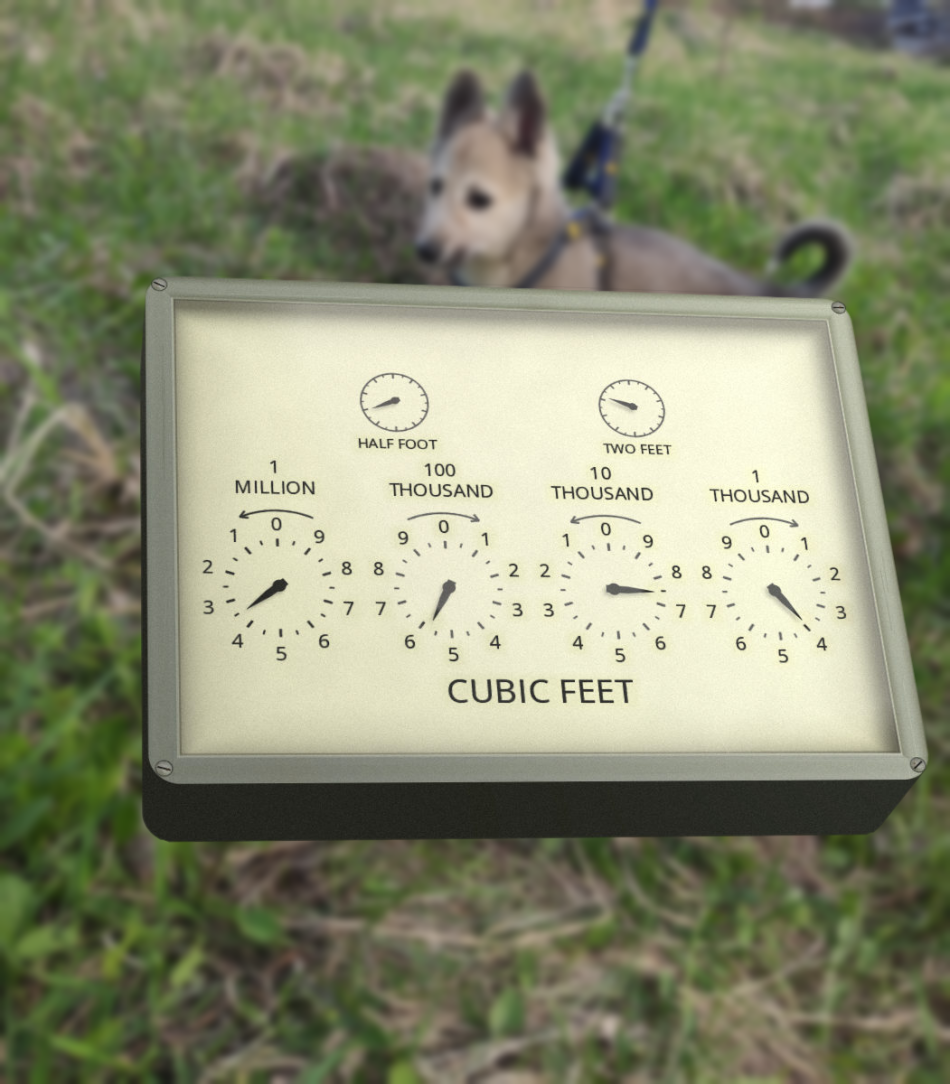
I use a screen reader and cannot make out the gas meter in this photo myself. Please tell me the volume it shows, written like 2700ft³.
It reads 357400ft³
